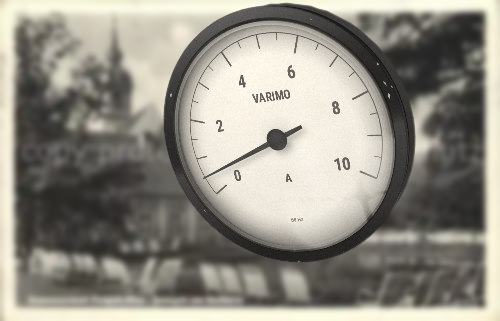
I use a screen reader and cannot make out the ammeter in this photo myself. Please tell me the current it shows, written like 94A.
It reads 0.5A
